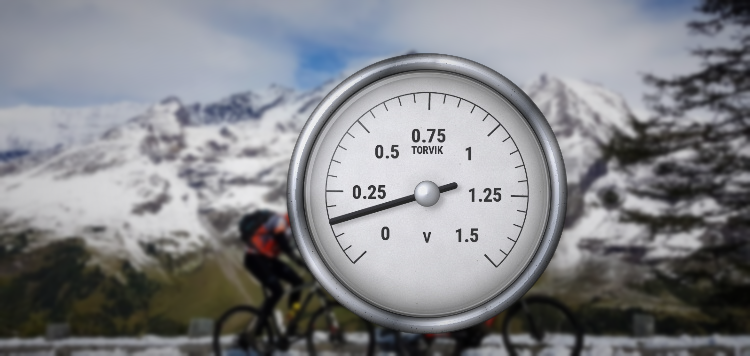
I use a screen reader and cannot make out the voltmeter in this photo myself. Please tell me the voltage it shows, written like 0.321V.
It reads 0.15V
